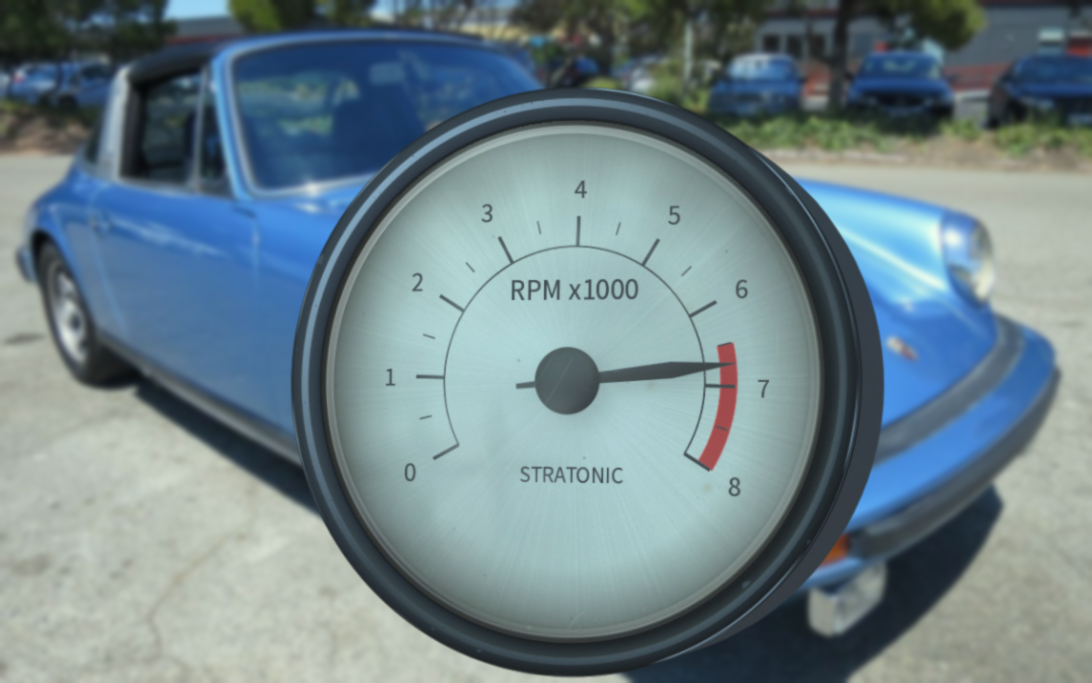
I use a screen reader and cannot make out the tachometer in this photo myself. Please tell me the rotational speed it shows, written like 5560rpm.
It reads 6750rpm
